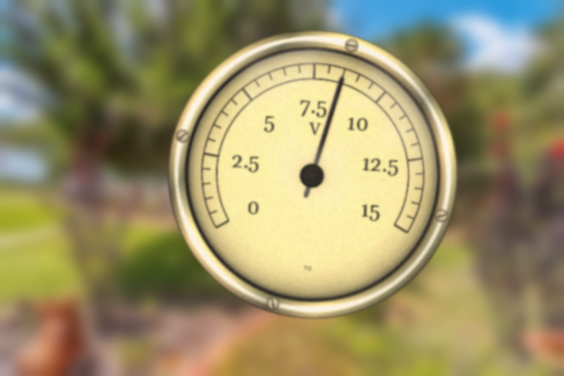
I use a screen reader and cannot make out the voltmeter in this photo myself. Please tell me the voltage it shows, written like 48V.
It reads 8.5V
